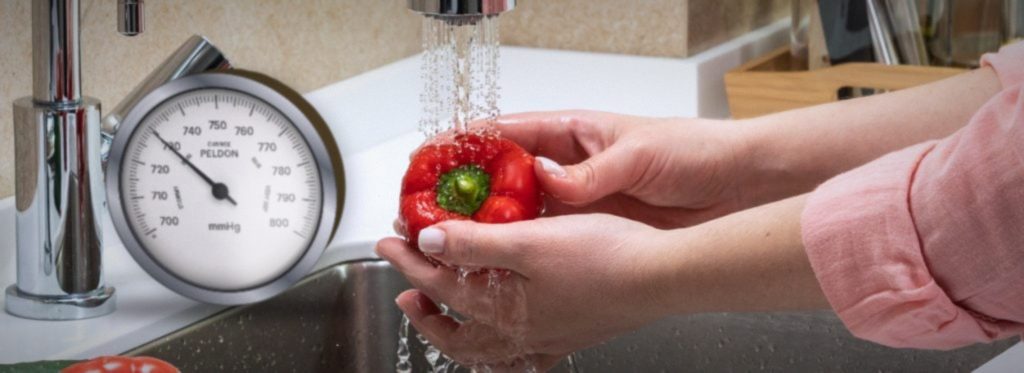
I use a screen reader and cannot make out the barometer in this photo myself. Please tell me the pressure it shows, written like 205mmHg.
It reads 730mmHg
